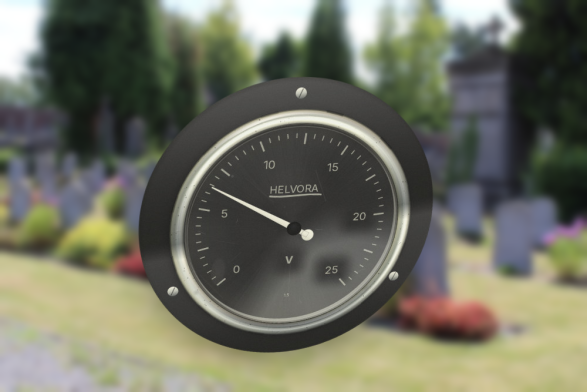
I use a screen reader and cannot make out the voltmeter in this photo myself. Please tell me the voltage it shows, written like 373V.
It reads 6.5V
